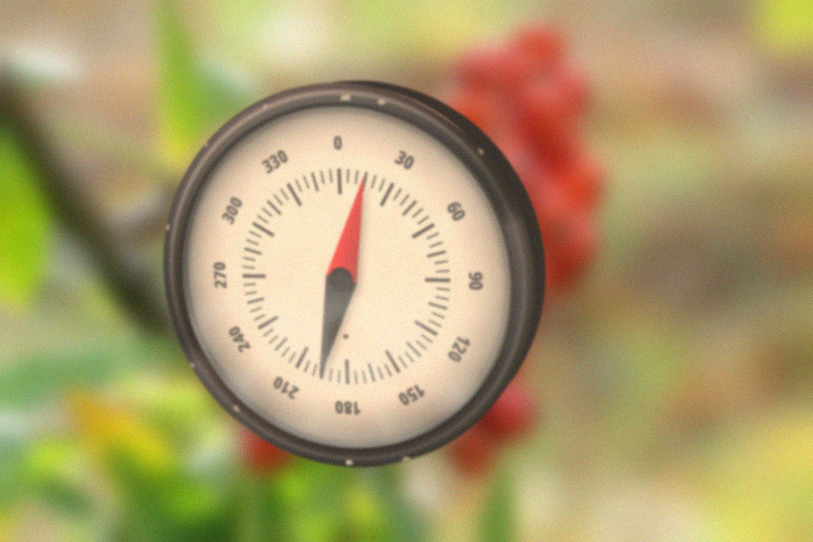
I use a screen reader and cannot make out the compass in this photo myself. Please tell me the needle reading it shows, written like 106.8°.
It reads 15°
